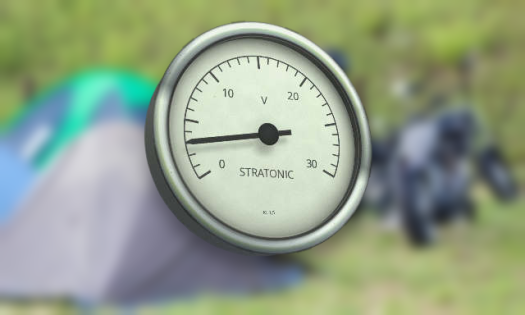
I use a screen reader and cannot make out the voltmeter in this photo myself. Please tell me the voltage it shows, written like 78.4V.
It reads 3V
